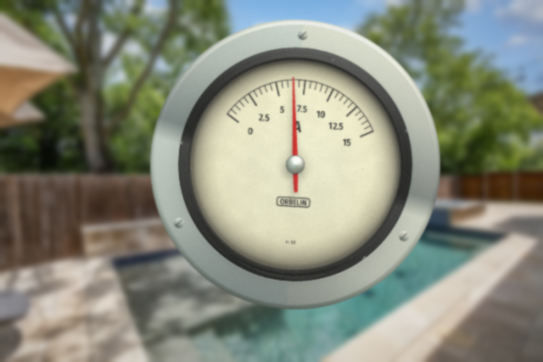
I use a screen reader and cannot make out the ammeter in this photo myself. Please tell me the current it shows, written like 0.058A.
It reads 6.5A
